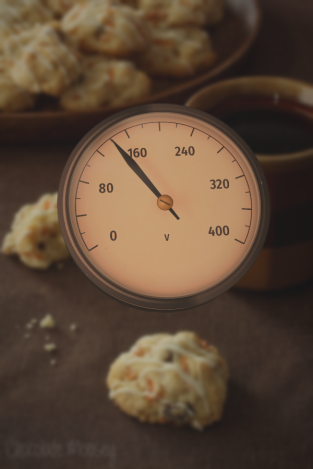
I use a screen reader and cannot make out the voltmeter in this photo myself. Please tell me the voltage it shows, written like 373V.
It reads 140V
